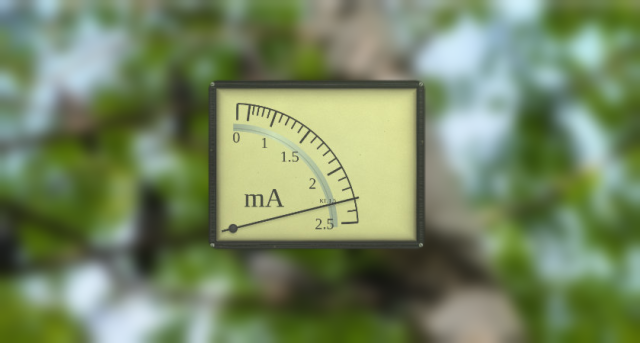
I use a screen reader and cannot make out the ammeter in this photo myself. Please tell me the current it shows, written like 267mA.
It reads 2.3mA
